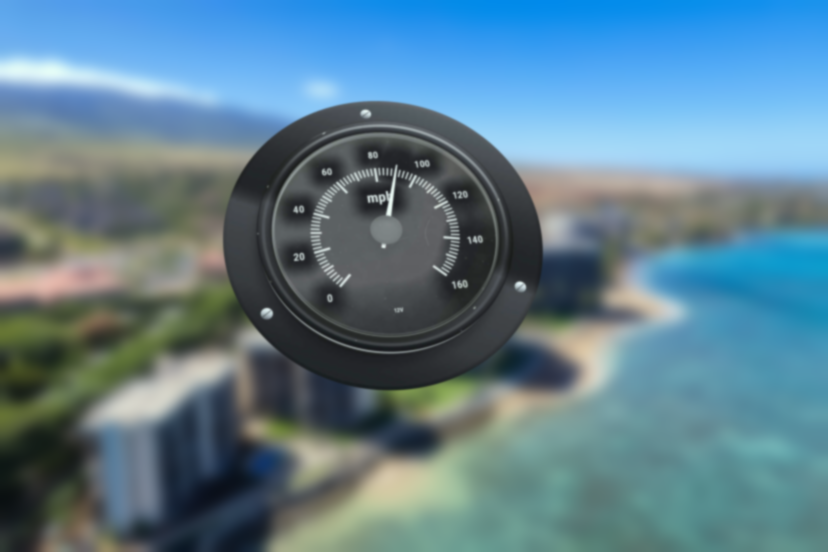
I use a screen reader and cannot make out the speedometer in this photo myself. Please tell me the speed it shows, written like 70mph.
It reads 90mph
